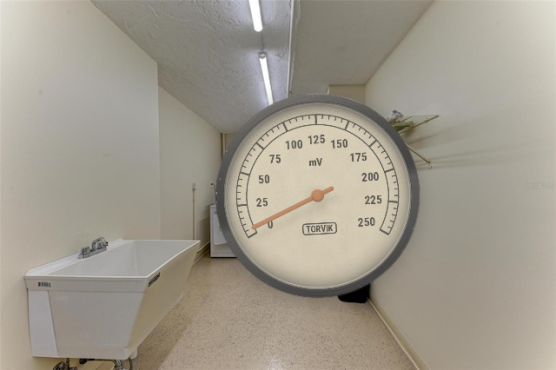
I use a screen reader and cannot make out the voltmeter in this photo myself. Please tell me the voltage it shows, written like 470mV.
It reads 5mV
